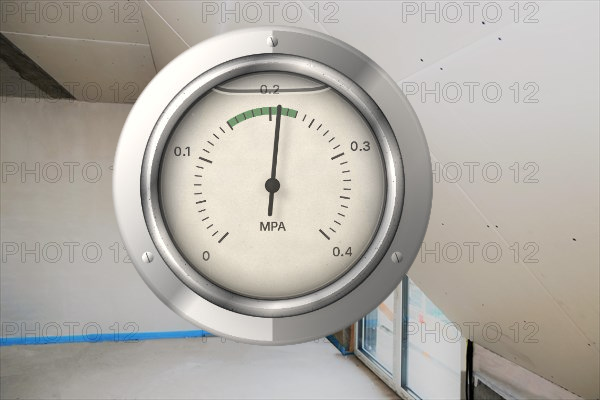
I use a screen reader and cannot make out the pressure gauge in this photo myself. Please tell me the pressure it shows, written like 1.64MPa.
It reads 0.21MPa
